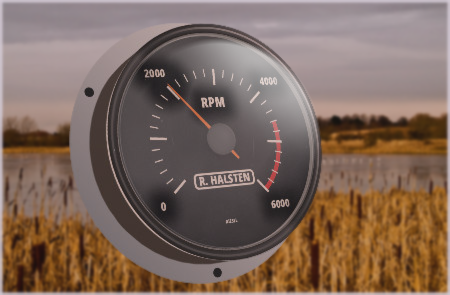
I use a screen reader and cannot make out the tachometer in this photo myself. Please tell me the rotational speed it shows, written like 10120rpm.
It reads 2000rpm
